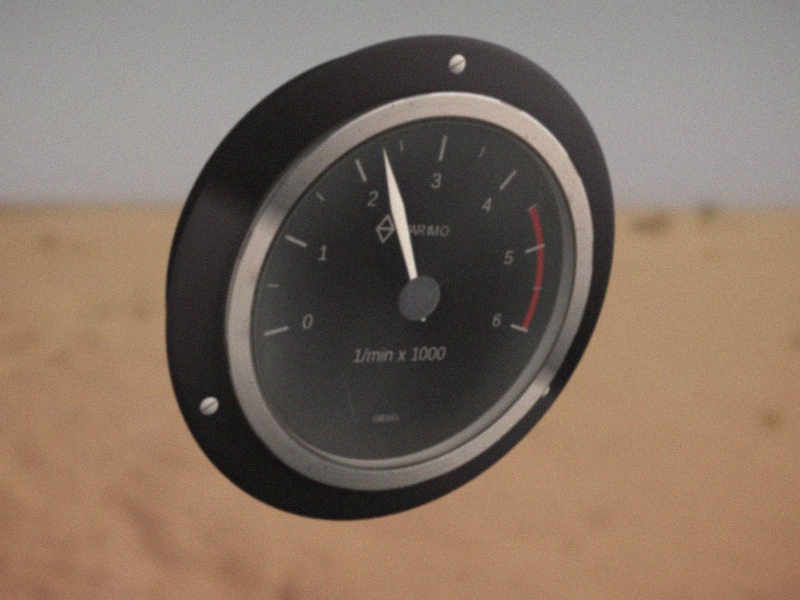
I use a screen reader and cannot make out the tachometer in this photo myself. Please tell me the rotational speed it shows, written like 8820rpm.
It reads 2250rpm
